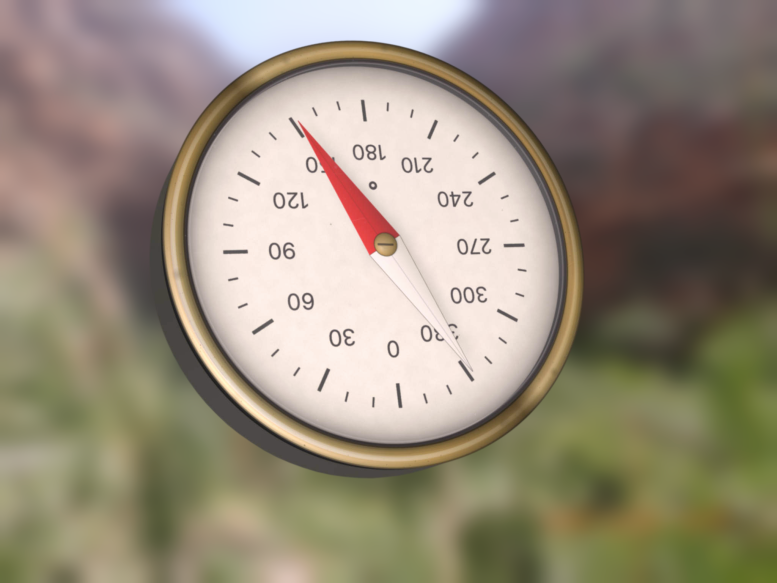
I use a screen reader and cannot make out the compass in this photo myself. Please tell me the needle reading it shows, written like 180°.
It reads 150°
